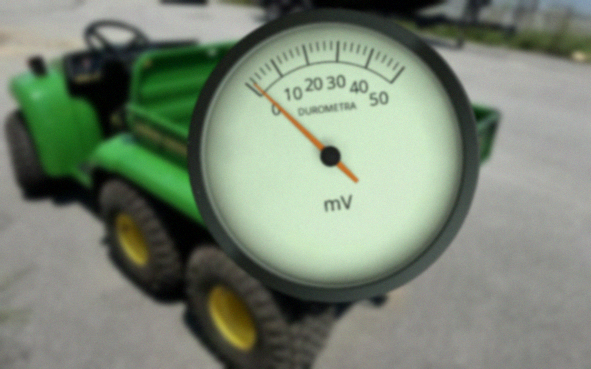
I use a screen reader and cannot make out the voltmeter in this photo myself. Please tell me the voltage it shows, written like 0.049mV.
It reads 2mV
